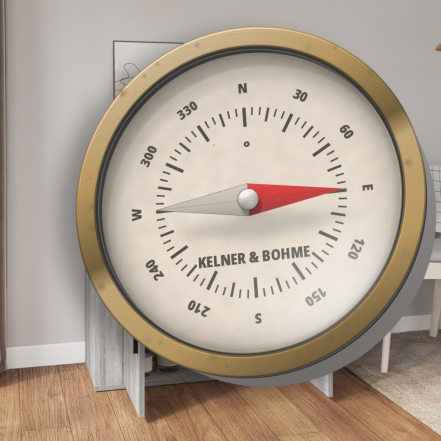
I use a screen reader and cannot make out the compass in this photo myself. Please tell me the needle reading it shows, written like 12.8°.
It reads 90°
